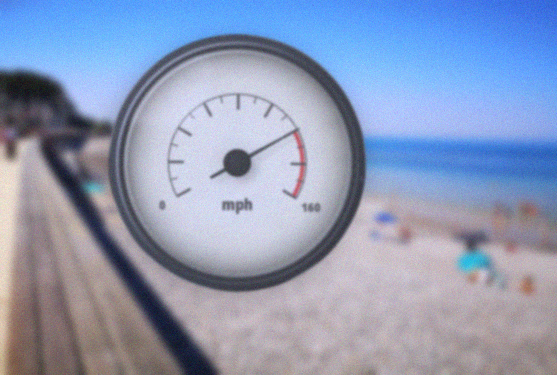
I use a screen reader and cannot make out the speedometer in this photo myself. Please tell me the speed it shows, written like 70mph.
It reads 120mph
